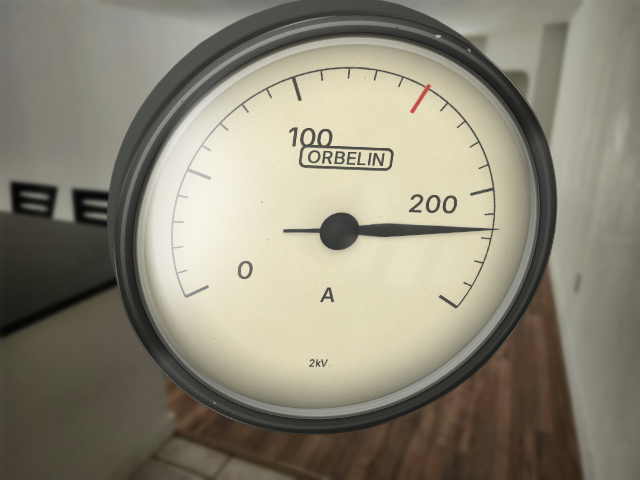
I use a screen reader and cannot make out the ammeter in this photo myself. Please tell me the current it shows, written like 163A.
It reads 215A
